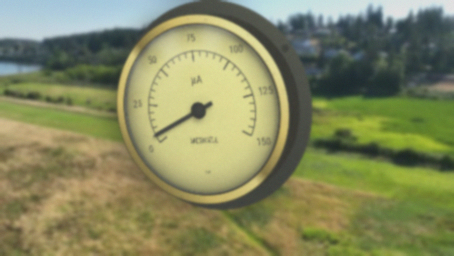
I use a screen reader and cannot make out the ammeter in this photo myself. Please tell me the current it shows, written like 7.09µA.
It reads 5µA
